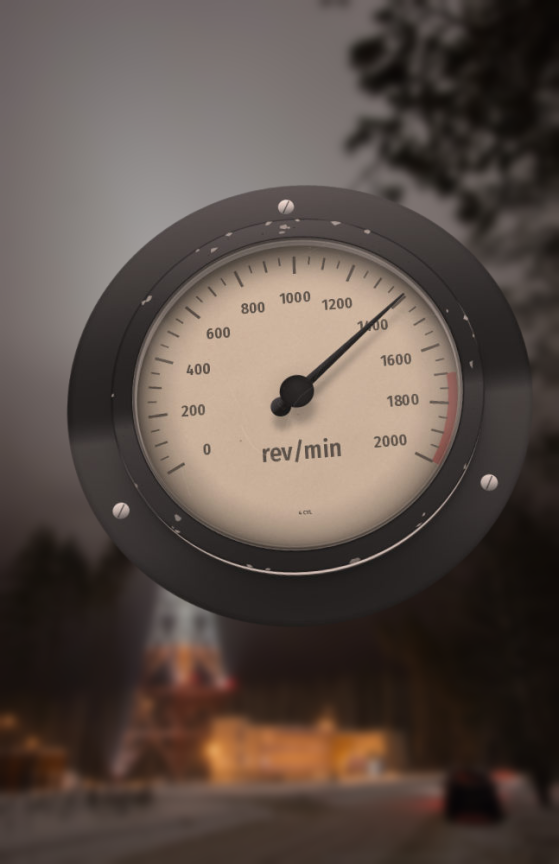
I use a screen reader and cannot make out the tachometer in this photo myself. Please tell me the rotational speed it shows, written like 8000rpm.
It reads 1400rpm
